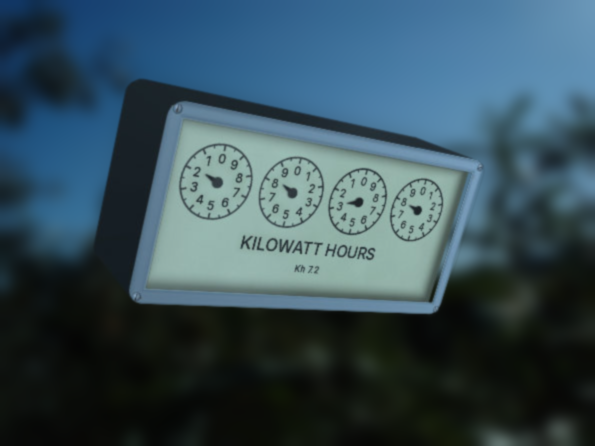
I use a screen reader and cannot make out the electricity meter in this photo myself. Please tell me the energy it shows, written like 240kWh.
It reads 1828kWh
